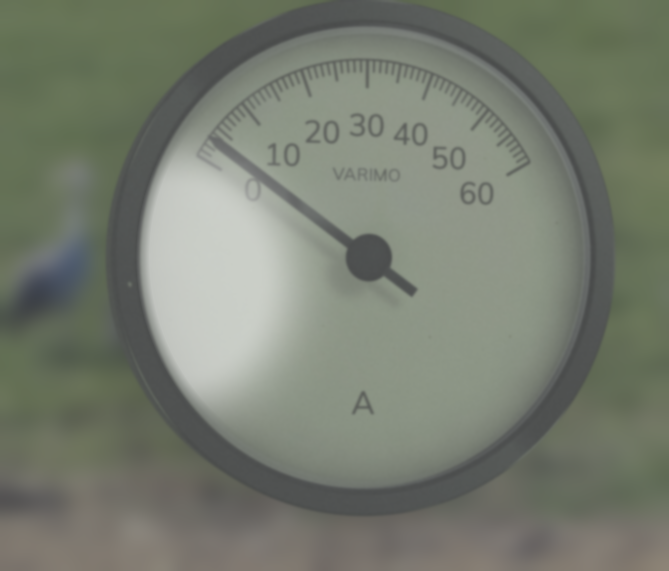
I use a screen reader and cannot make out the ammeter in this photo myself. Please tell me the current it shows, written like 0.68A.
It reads 3A
